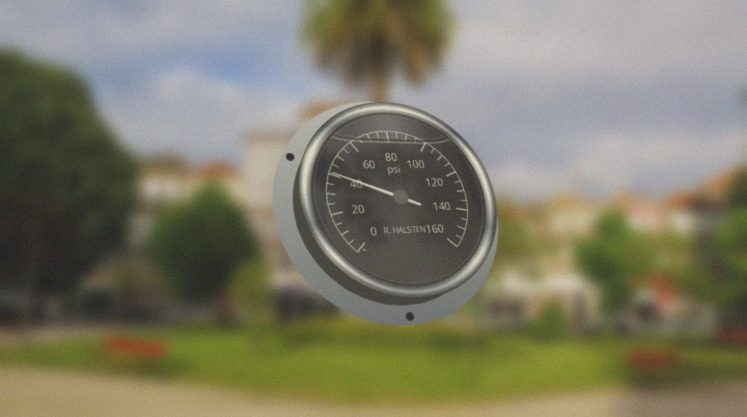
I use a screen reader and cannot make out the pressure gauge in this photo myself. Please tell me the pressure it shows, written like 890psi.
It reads 40psi
